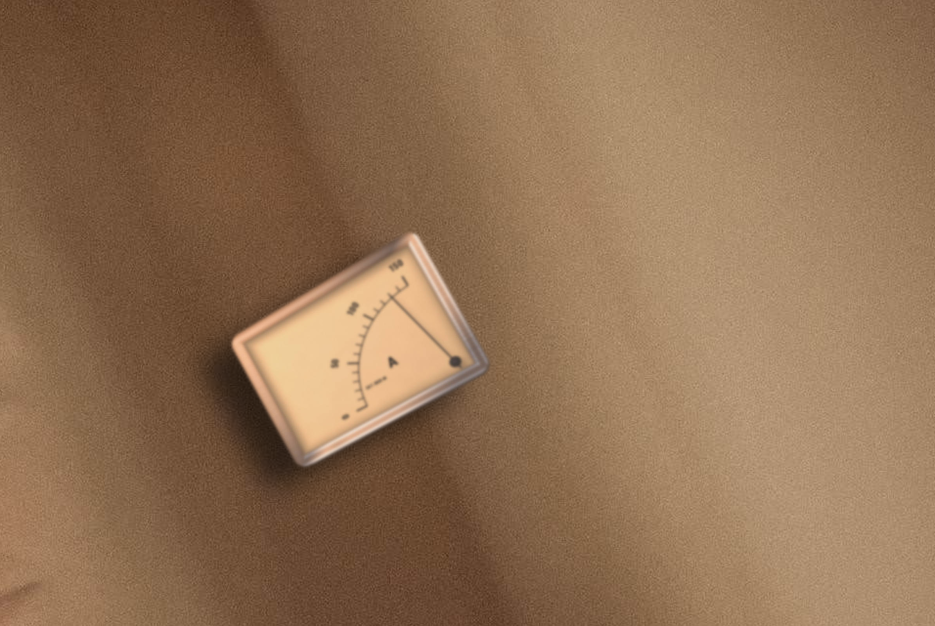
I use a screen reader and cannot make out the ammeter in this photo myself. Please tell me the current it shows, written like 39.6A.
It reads 130A
